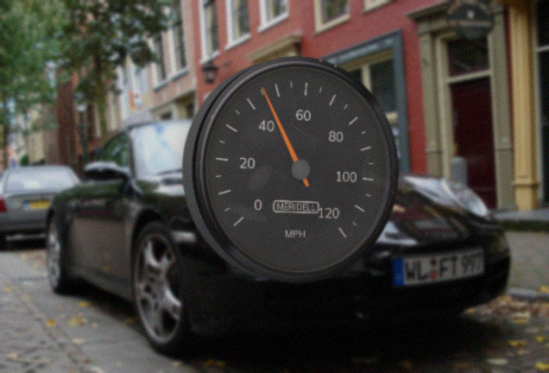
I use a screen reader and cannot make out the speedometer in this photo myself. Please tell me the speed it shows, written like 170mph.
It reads 45mph
